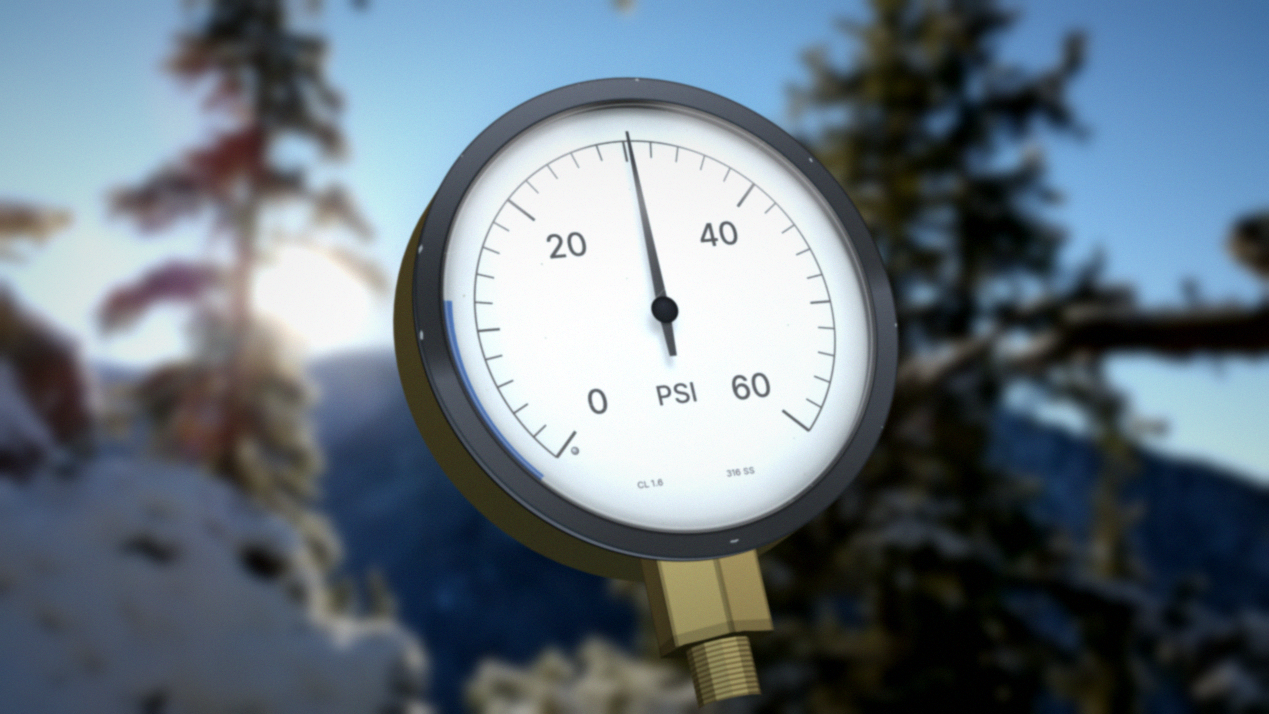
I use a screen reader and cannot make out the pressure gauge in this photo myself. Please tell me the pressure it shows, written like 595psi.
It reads 30psi
